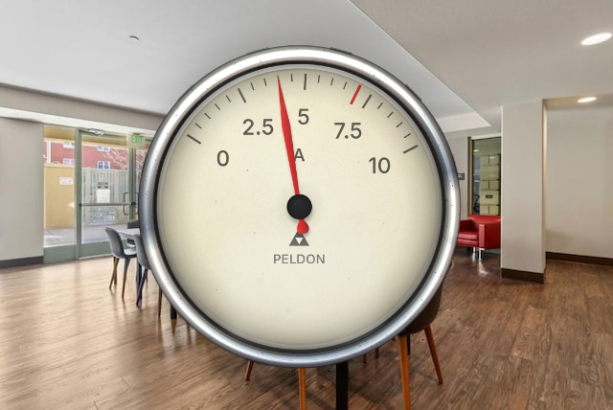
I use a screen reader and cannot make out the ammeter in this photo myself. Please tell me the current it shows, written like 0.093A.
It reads 4A
